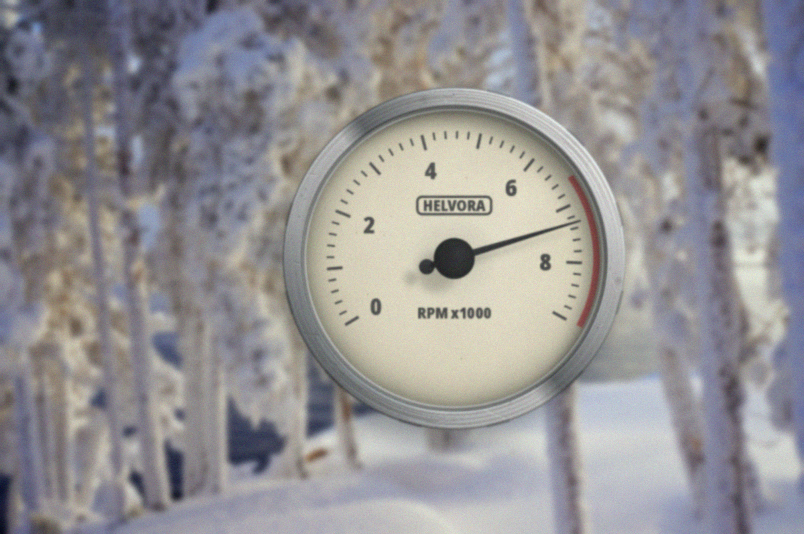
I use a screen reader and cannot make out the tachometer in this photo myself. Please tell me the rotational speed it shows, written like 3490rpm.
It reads 7300rpm
